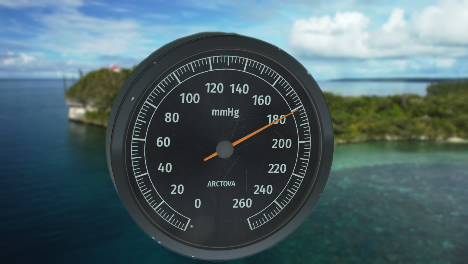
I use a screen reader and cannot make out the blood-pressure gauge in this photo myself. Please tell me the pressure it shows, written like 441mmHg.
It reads 180mmHg
